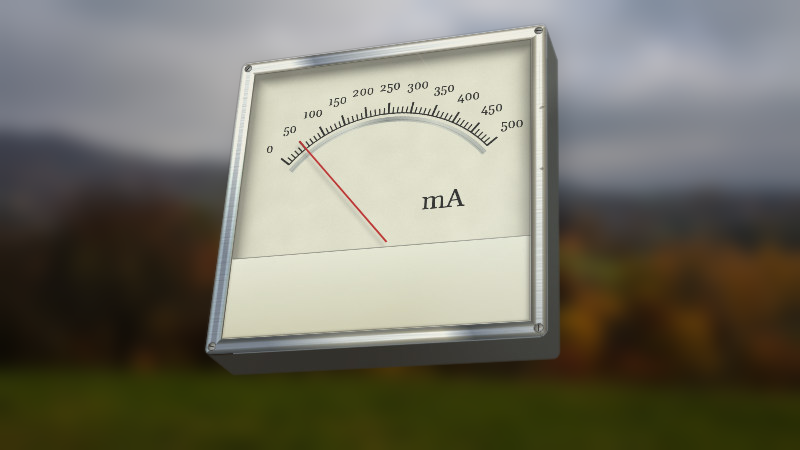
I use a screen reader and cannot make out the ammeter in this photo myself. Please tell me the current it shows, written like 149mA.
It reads 50mA
